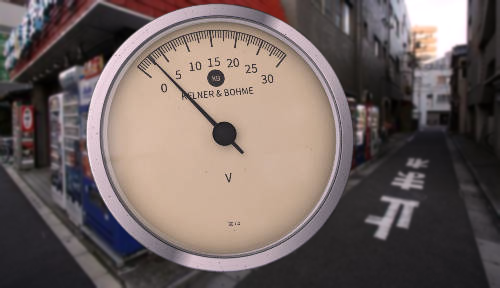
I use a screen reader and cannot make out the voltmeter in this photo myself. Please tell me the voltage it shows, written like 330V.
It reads 2.5V
